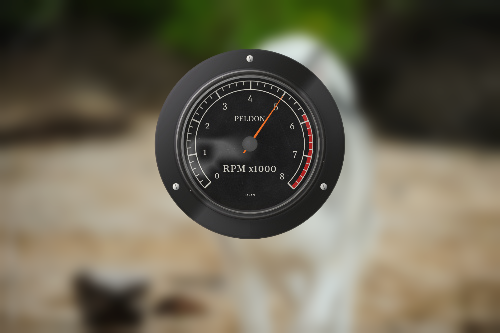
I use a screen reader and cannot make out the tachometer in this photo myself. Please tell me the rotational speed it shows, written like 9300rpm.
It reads 5000rpm
